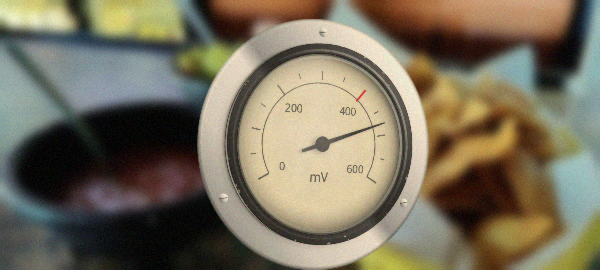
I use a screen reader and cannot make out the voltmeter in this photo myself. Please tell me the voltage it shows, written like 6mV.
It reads 475mV
